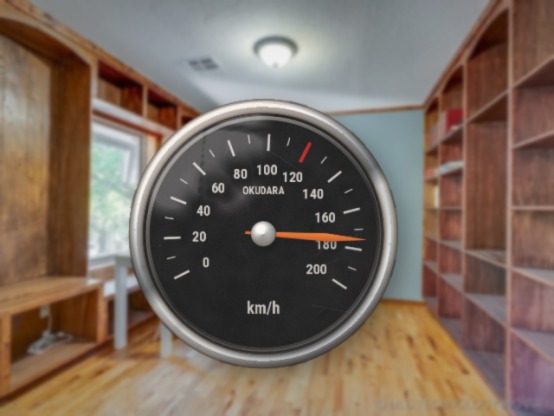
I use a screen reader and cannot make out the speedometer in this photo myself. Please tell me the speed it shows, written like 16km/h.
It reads 175km/h
